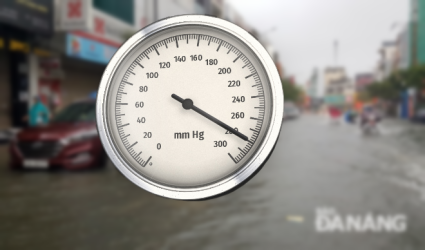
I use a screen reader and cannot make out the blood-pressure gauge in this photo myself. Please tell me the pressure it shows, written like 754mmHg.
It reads 280mmHg
